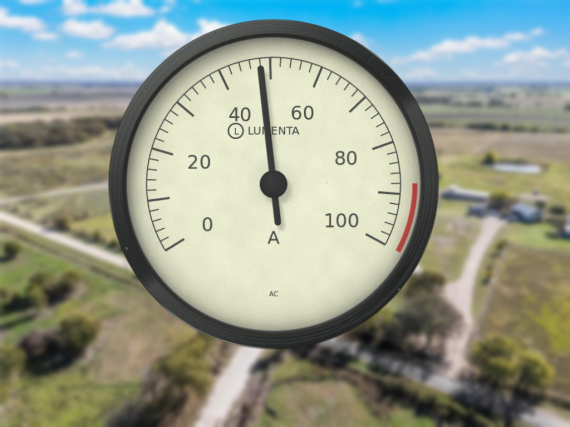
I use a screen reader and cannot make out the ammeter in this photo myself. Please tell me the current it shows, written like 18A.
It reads 48A
